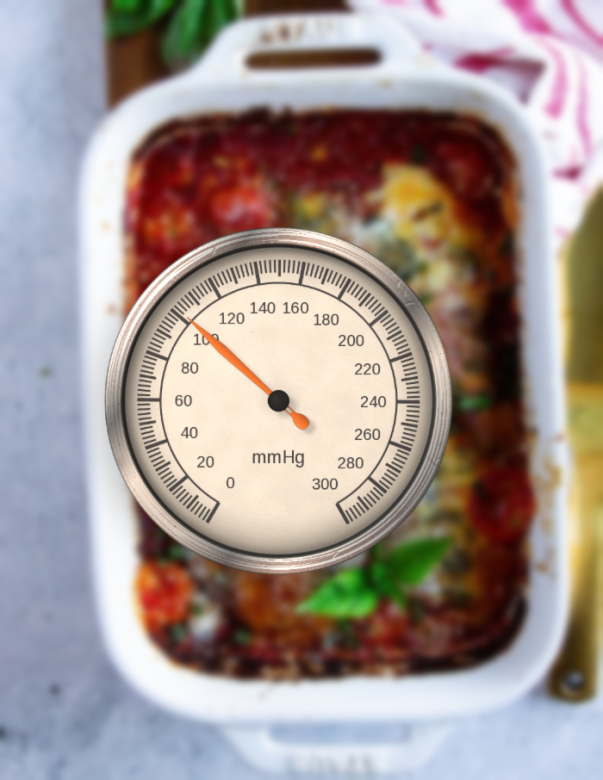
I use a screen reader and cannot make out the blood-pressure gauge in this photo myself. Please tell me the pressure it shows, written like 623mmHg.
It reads 102mmHg
